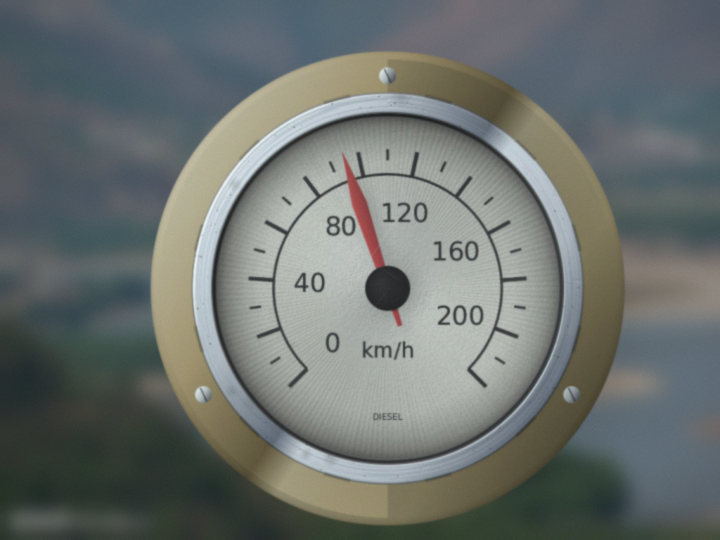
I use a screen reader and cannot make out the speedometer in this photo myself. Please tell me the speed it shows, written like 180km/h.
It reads 95km/h
